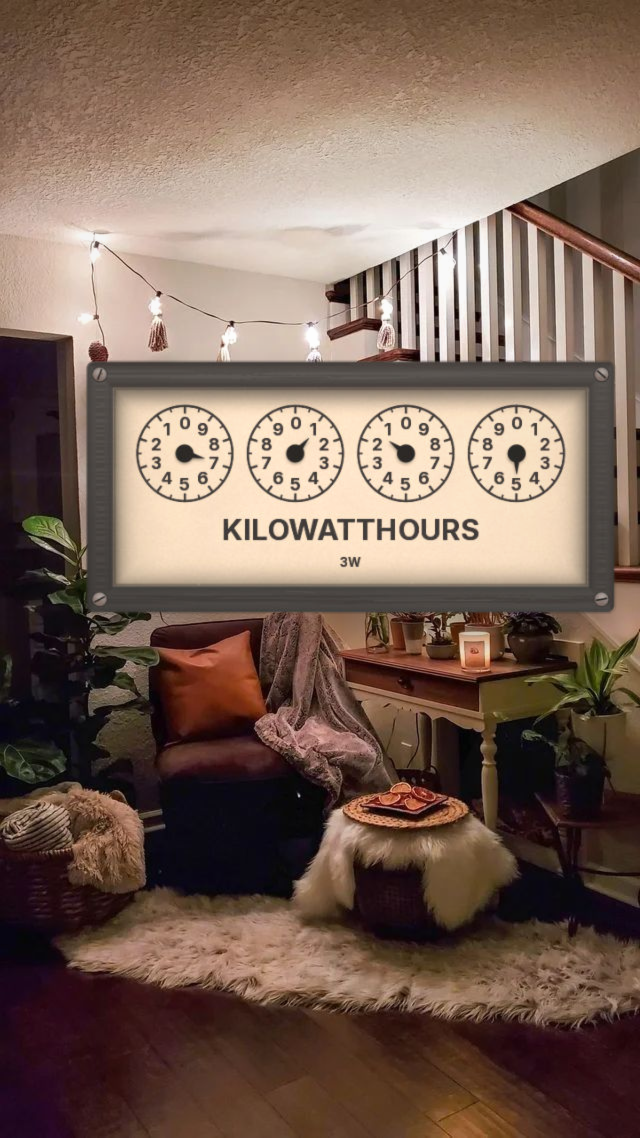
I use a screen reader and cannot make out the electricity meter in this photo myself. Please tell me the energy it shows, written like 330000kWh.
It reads 7115kWh
